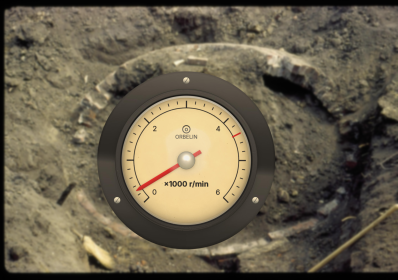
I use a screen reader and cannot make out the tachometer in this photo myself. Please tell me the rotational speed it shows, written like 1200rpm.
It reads 300rpm
